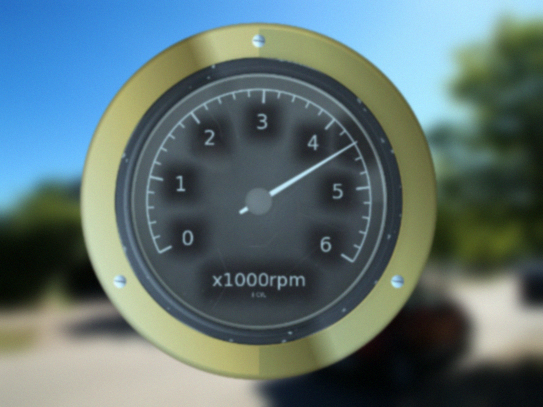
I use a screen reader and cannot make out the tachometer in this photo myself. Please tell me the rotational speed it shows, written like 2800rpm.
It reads 4400rpm
